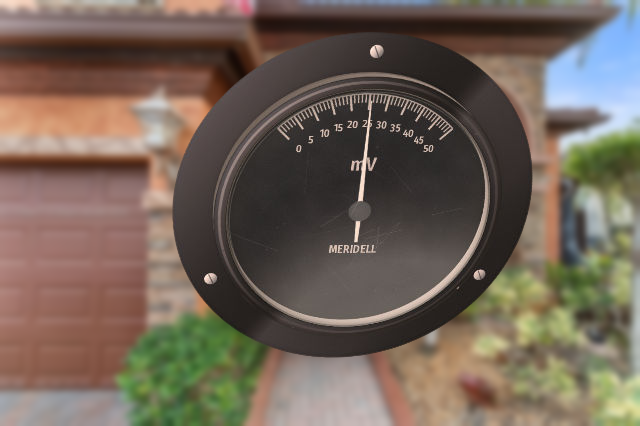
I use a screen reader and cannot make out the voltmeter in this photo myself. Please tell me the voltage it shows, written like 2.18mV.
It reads 25mV
